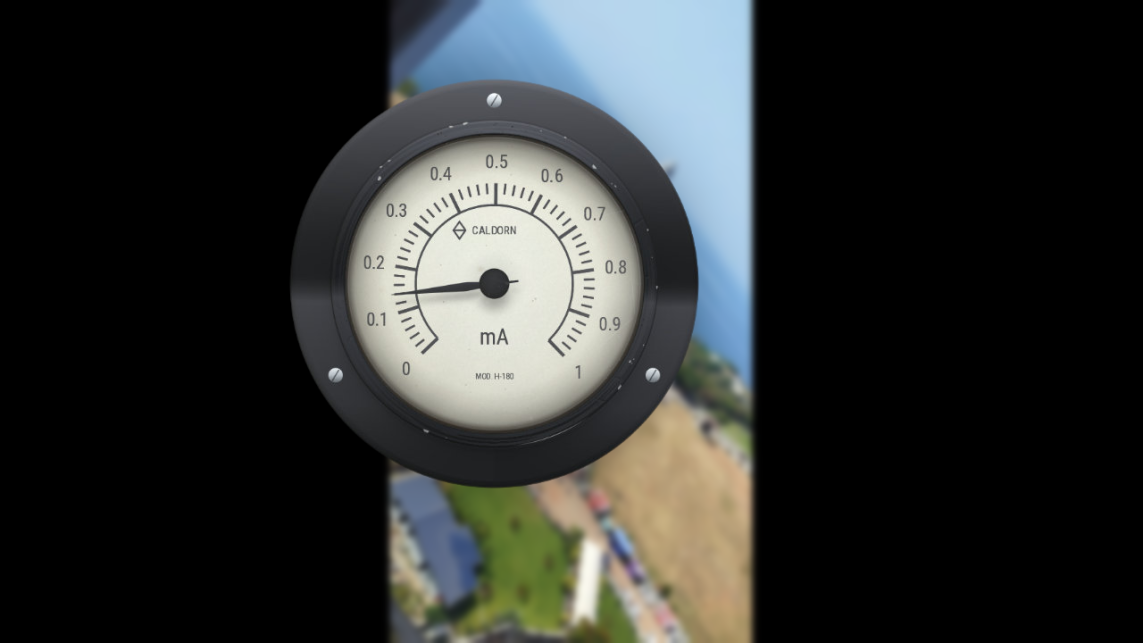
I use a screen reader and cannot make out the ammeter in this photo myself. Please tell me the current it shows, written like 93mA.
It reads 0.14mA
